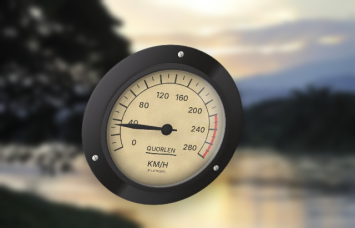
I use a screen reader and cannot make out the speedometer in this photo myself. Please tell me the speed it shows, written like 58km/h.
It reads 35km/h
